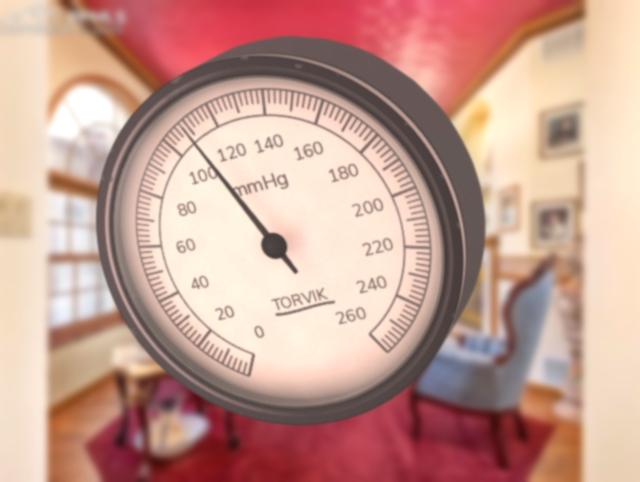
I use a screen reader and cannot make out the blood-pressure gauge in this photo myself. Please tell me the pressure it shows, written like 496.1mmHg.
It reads 110mmHg
